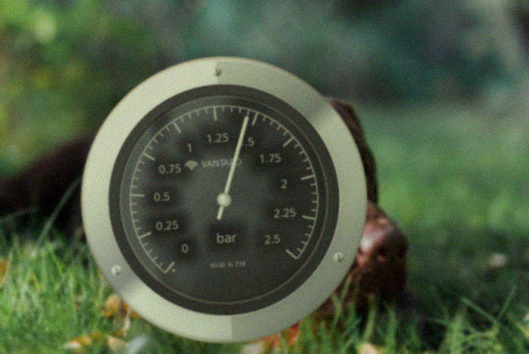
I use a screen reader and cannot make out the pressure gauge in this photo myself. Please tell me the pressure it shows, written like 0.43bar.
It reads 1.45bar
